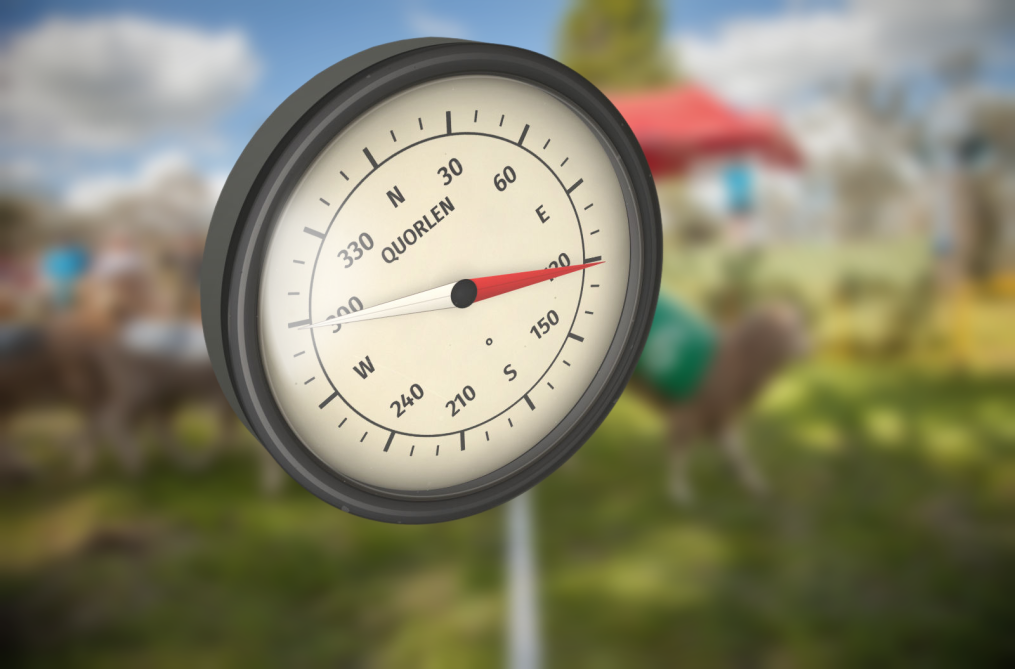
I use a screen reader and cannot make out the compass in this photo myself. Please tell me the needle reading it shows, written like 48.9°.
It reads 120°
